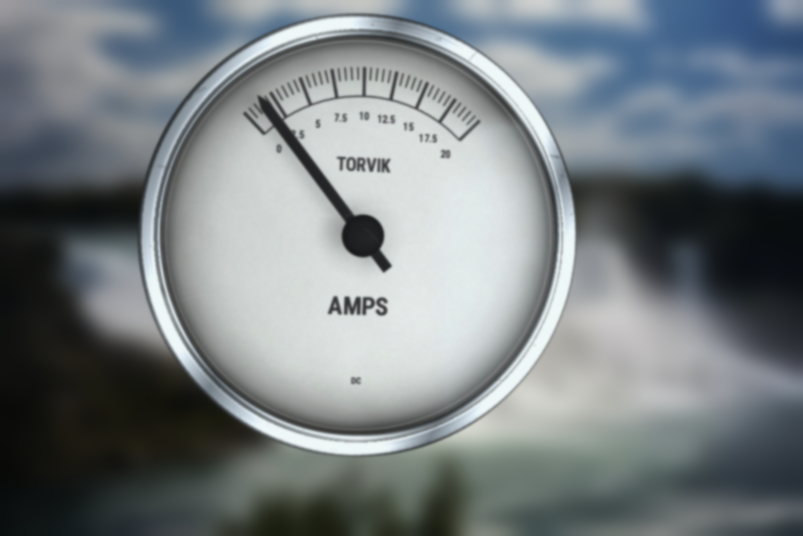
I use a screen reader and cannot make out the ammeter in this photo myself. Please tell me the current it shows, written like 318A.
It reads 1.5A
